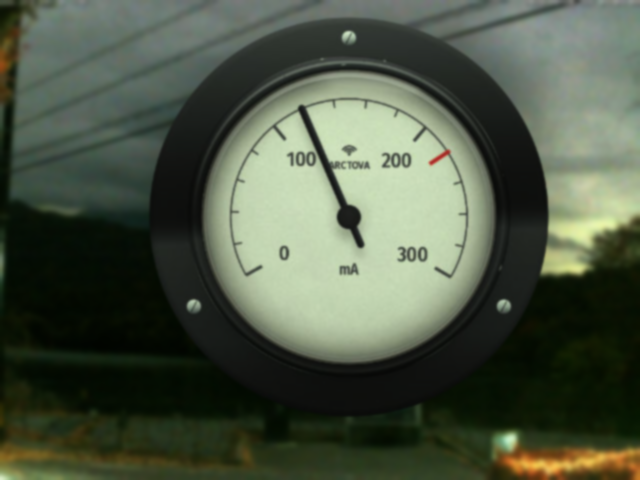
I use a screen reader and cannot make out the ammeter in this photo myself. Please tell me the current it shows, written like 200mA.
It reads 120mA
